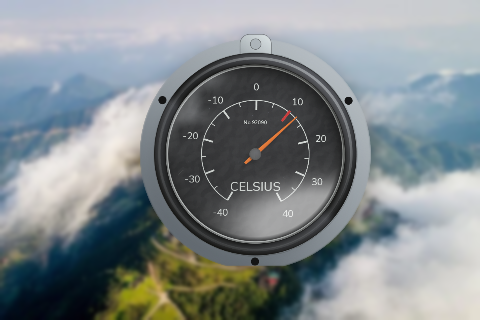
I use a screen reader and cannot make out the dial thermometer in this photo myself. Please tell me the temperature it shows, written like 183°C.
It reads 12.5°C
